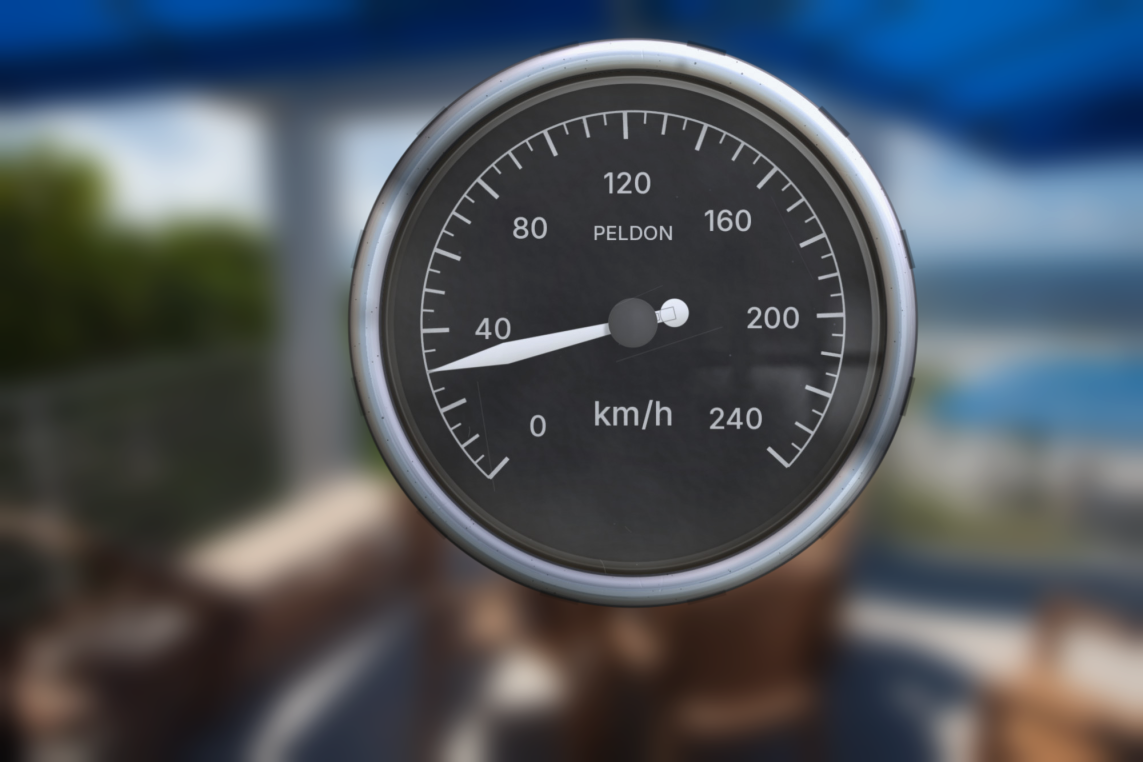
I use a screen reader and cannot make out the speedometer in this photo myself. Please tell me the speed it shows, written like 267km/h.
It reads 30km/h
